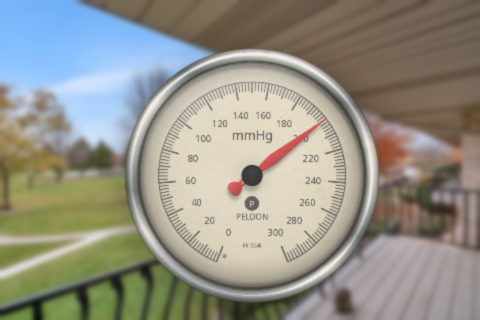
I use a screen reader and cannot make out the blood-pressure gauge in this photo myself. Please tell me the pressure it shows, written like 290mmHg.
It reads 200mmHg
